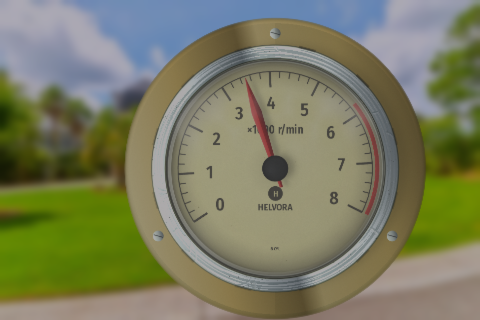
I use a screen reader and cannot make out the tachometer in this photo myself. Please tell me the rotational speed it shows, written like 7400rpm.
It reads 3500rpm
